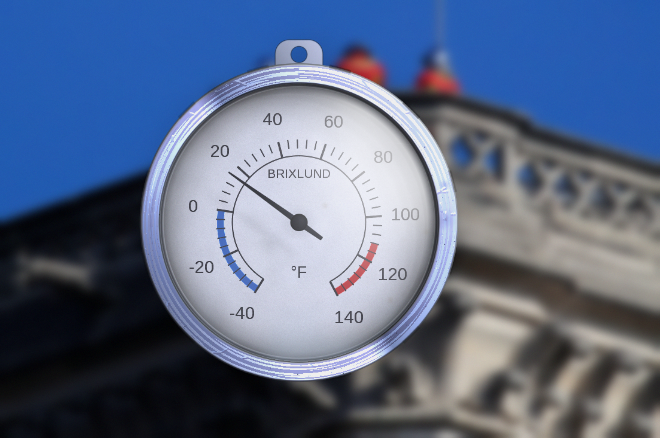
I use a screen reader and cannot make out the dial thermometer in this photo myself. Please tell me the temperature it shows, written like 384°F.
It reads 16°F
